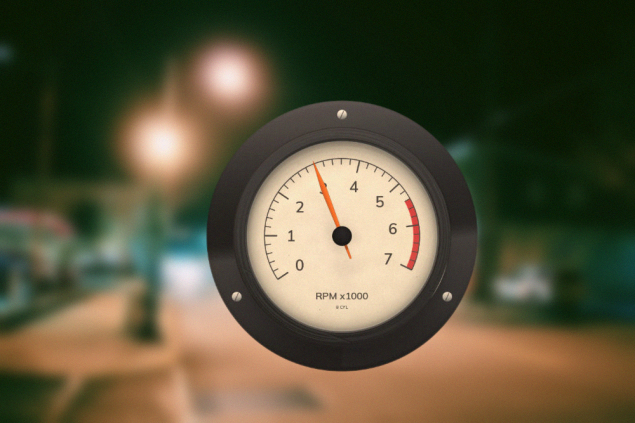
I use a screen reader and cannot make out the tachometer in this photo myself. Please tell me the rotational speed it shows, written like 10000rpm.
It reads 3000rpm
